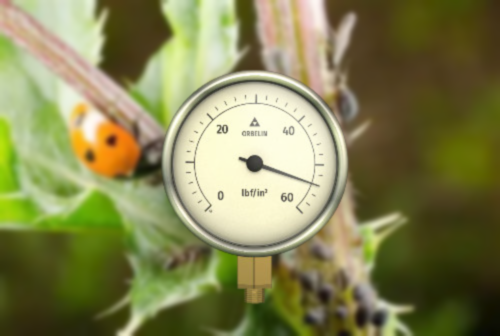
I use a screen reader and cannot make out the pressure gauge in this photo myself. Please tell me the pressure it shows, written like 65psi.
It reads 54psi
